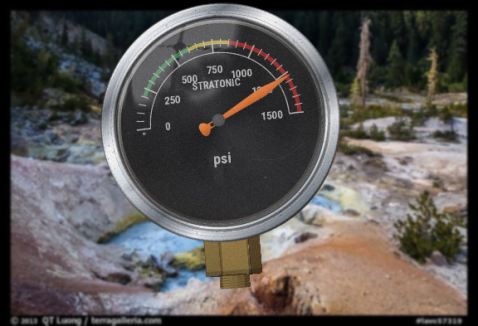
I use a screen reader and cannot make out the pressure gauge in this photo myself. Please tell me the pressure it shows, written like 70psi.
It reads 1275psi
